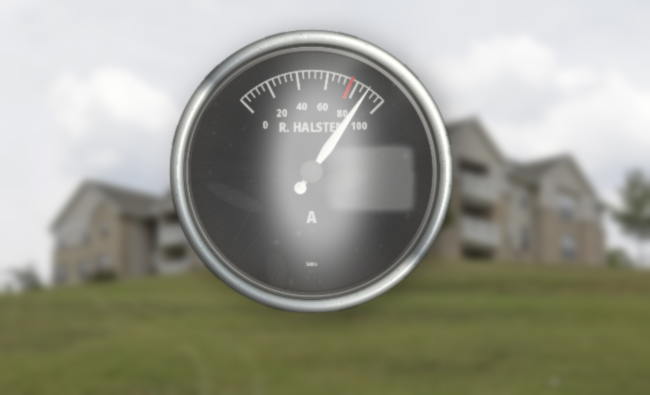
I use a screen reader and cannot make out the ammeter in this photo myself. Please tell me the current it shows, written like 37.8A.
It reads 88A
